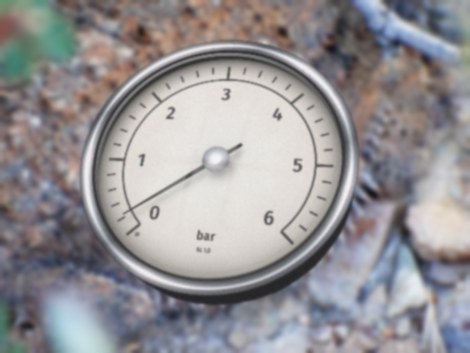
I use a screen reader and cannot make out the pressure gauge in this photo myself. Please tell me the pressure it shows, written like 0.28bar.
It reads 0.2bar
